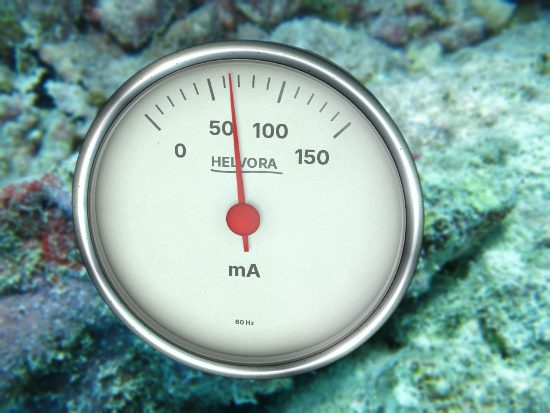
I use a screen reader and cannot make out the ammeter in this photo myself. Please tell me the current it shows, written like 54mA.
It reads 65mA
